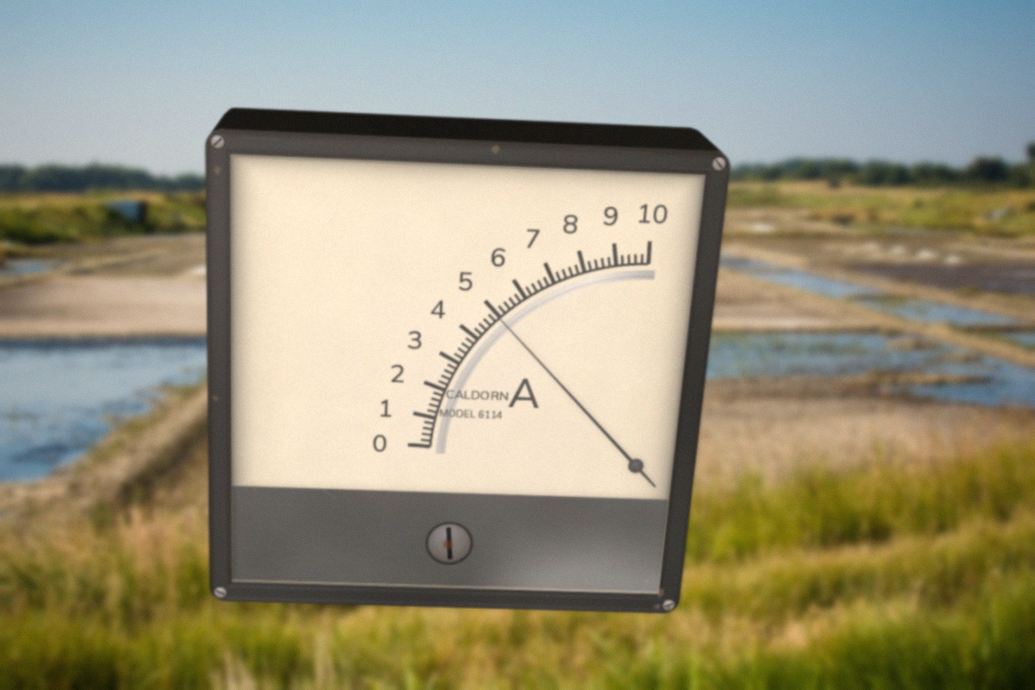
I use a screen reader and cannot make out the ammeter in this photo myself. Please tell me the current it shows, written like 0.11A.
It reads 5A
